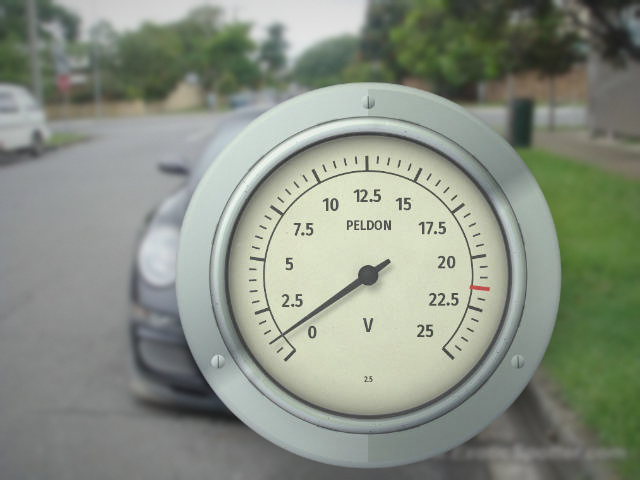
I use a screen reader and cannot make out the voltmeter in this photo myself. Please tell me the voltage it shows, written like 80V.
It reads 1V
